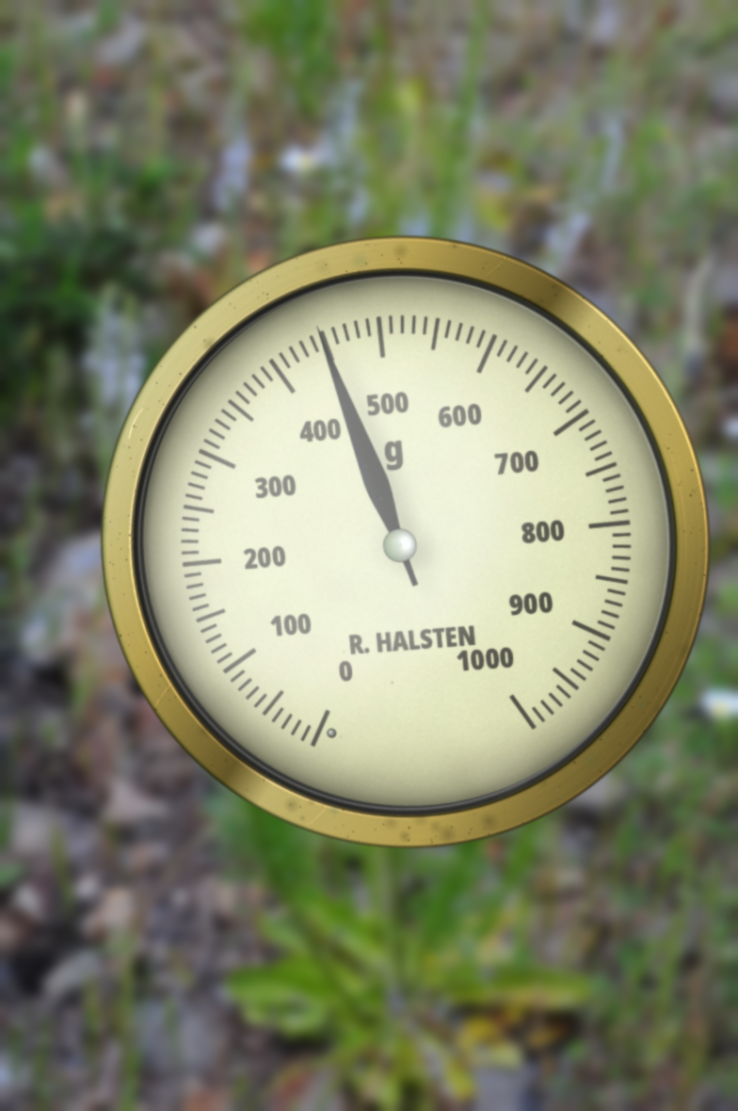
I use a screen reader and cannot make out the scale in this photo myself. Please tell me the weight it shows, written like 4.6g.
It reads 450g
